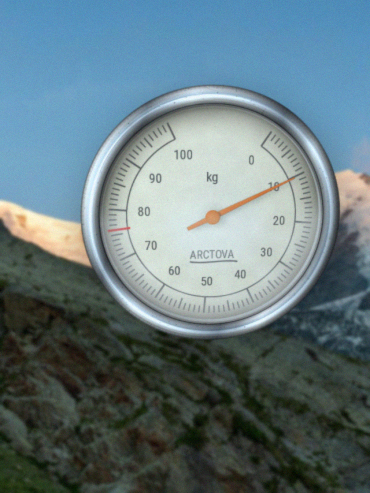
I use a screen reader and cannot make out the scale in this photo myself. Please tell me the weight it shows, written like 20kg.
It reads 10kg
